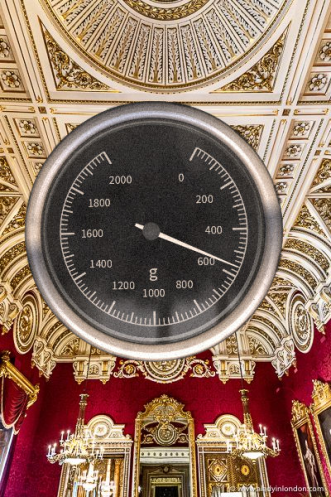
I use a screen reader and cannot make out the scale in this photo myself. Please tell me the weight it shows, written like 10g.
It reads 560g
